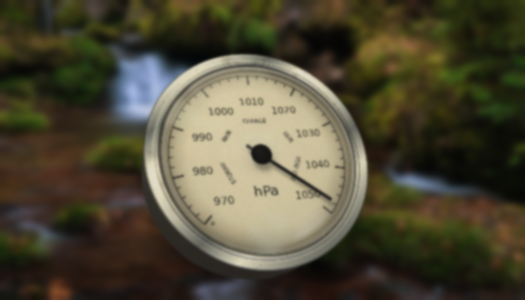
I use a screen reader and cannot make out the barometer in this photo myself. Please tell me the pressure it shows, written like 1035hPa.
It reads 1048hPa
